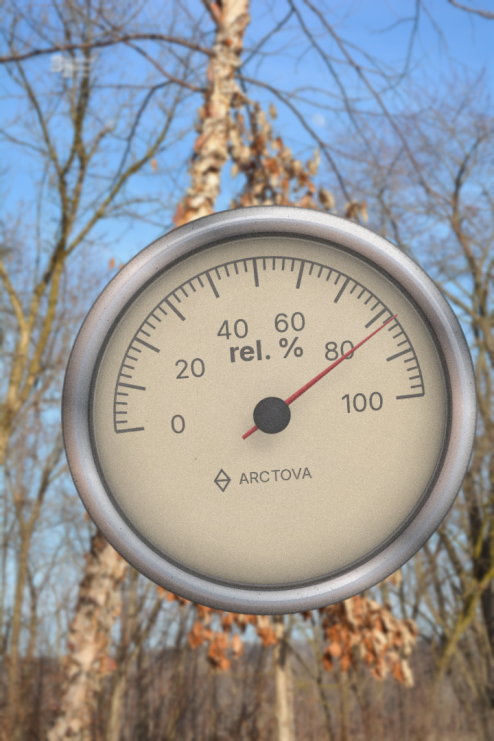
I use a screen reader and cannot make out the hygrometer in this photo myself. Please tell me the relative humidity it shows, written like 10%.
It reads 82%
